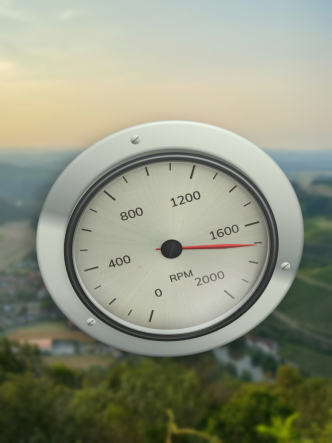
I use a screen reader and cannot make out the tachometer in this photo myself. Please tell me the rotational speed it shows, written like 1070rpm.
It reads 1700rpm
